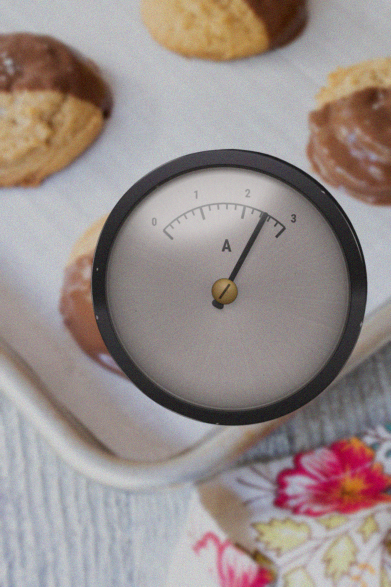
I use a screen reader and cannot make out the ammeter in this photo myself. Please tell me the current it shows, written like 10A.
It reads 2.5A
